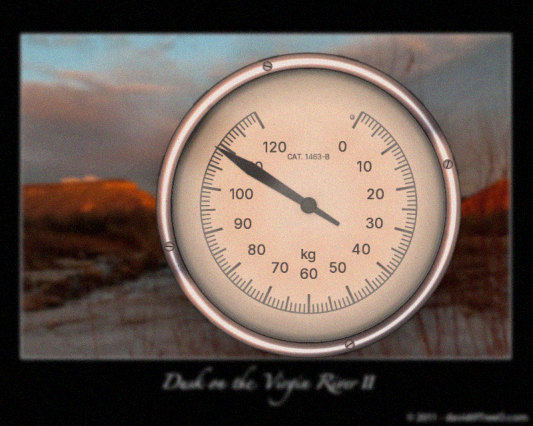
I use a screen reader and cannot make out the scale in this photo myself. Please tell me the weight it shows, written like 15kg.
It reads 109kg
